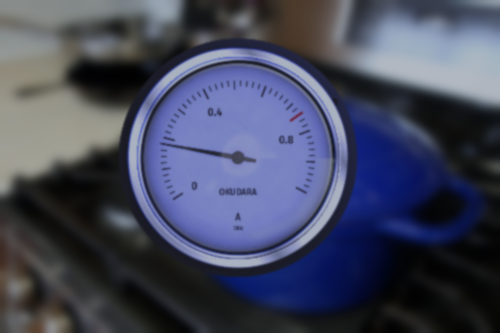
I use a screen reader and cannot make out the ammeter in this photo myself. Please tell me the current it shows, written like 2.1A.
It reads 0.18A
